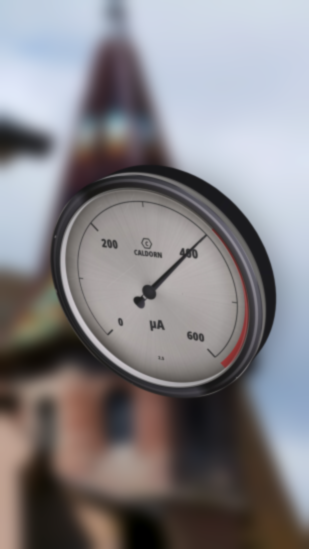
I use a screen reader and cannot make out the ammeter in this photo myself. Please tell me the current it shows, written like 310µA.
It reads 400µA
